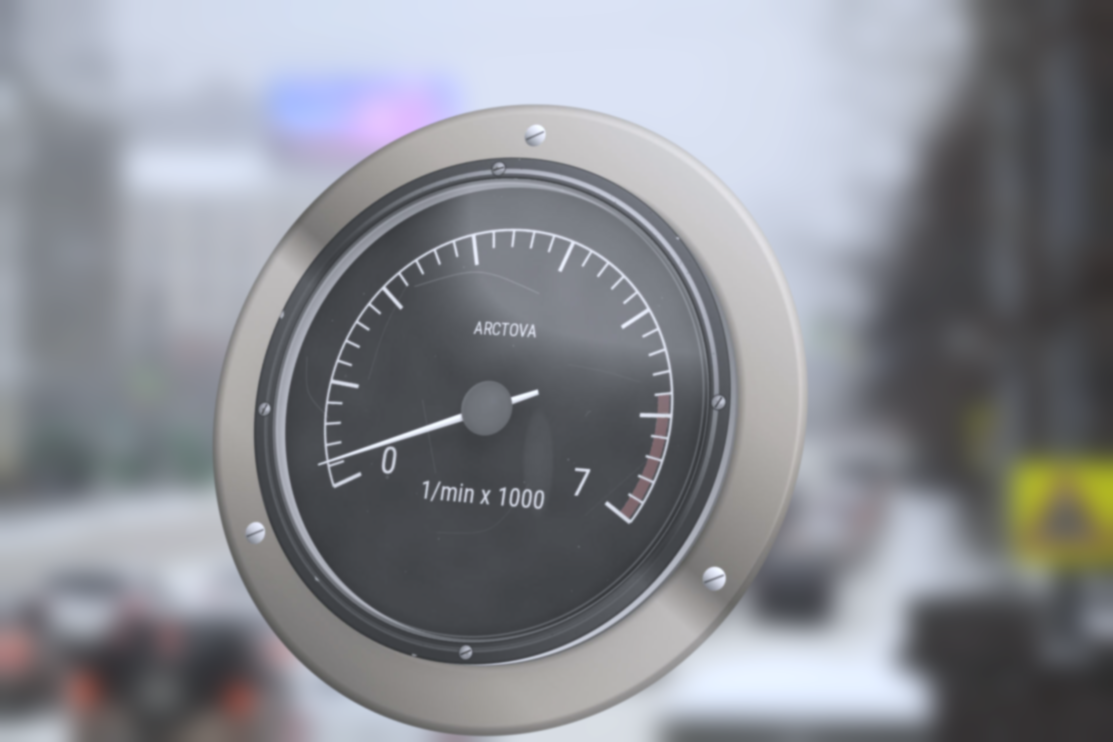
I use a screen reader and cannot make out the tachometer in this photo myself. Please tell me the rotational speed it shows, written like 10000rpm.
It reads 200rpm
